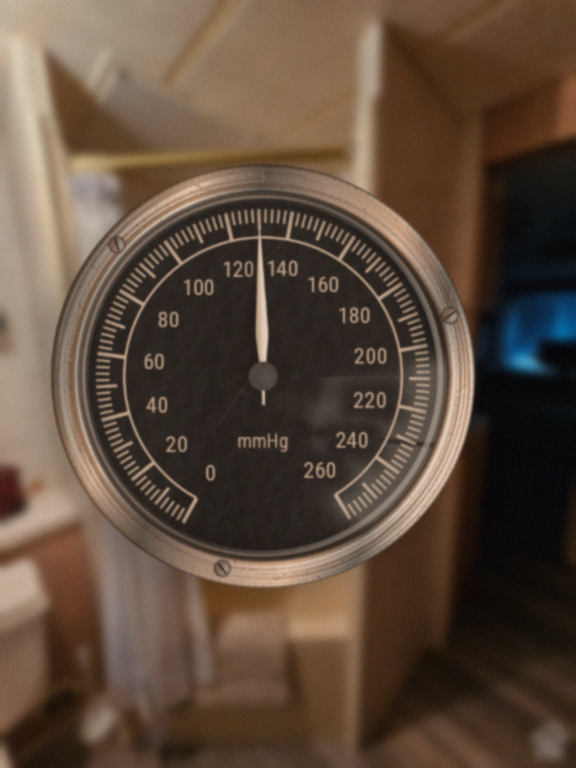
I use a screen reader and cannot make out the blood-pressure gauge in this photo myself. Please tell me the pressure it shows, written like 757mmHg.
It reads 130mmHg
